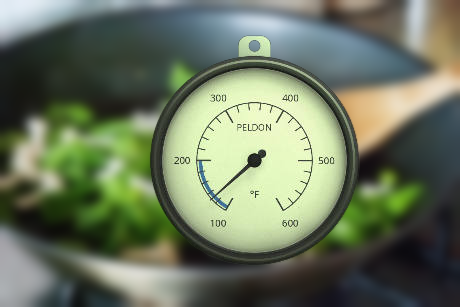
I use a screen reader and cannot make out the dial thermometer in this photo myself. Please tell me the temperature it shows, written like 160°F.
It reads 130°F
